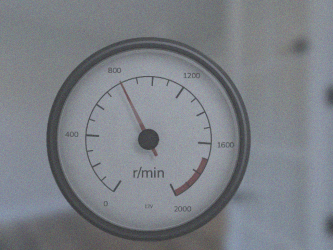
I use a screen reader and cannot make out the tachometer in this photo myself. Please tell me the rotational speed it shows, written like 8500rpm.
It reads 800rpm
